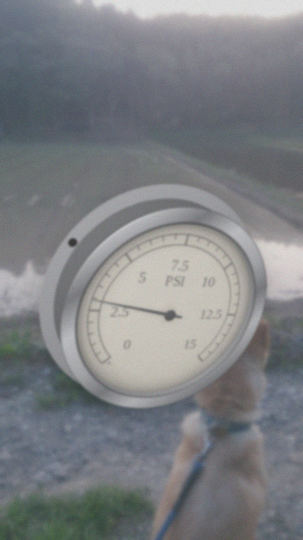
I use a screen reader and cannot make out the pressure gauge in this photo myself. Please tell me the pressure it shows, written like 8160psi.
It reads 3psi
